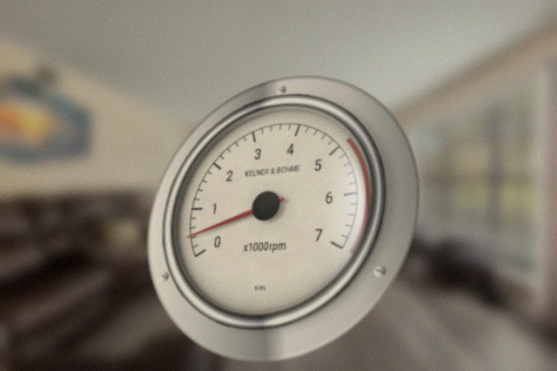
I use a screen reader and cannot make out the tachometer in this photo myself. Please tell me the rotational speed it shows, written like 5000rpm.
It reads 400rpm
